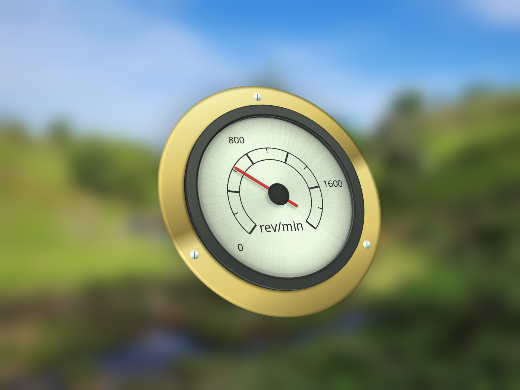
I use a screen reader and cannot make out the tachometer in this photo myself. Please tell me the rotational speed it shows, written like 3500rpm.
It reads 600rpm
